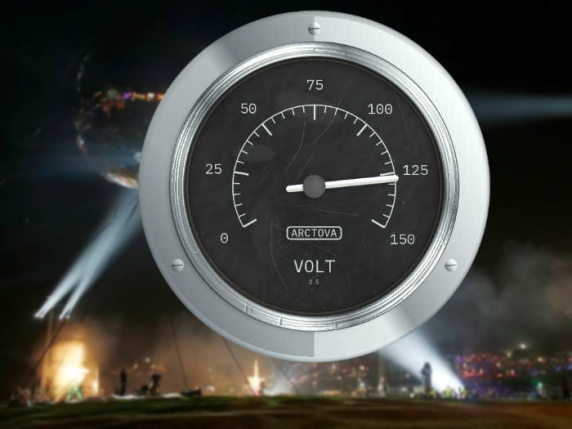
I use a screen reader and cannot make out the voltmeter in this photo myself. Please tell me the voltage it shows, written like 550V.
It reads 127.5V
